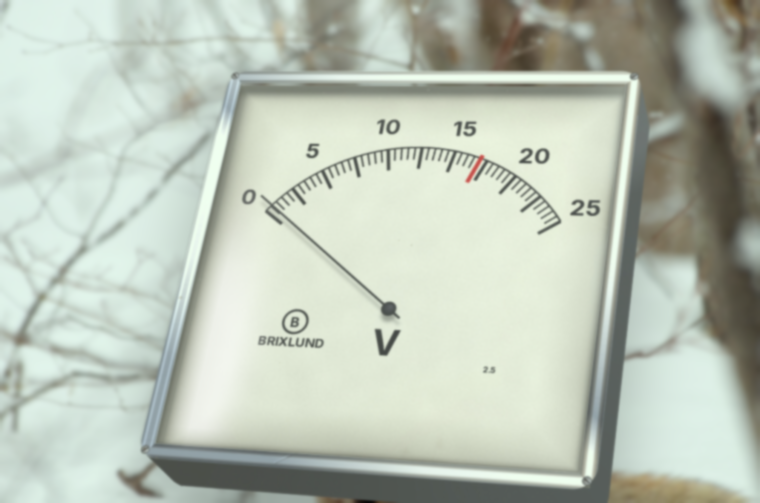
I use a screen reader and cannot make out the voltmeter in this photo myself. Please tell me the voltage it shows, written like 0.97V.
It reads 0.5V
